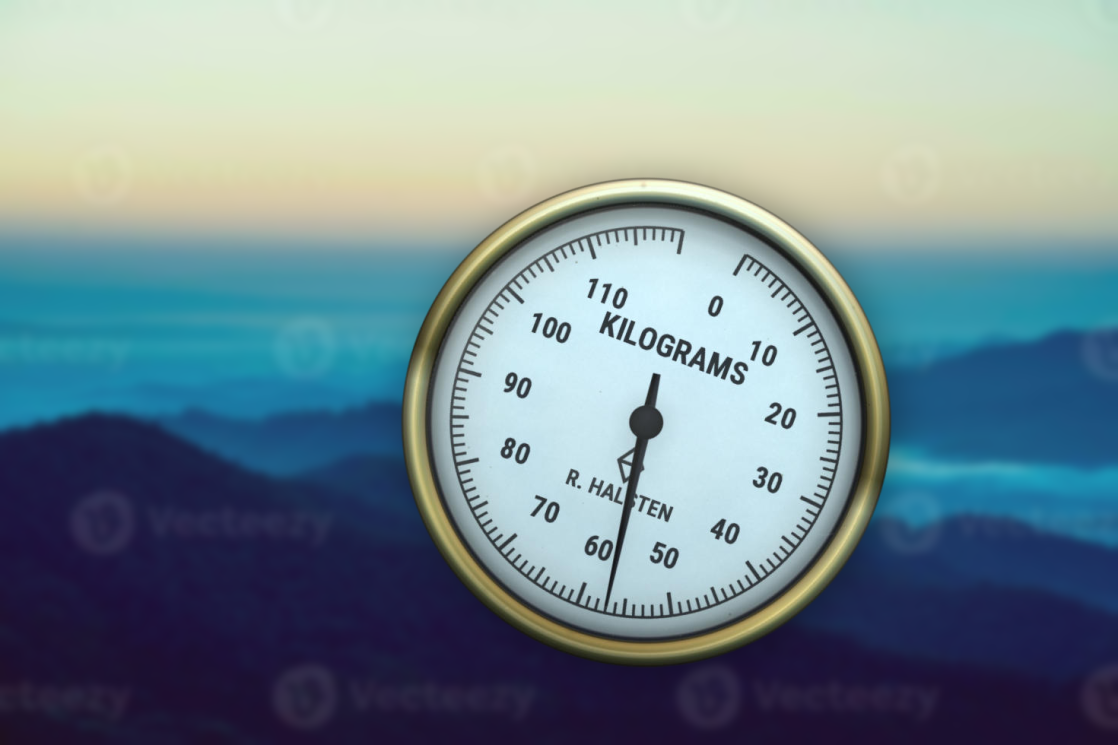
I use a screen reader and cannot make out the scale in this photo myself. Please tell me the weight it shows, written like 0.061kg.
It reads 57kg
